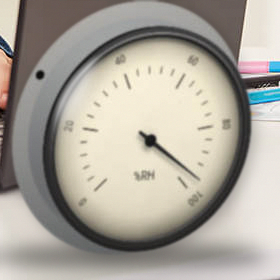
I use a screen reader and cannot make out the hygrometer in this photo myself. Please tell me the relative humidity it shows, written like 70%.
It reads 96%
